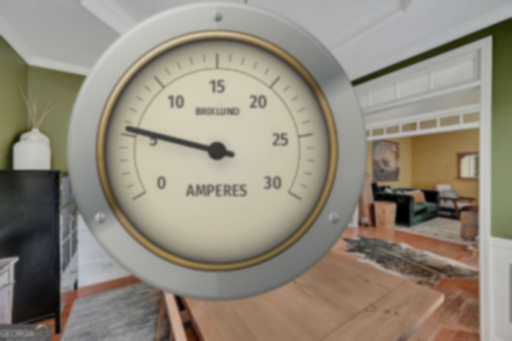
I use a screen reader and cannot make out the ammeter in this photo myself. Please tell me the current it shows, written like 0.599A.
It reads 5.5A
